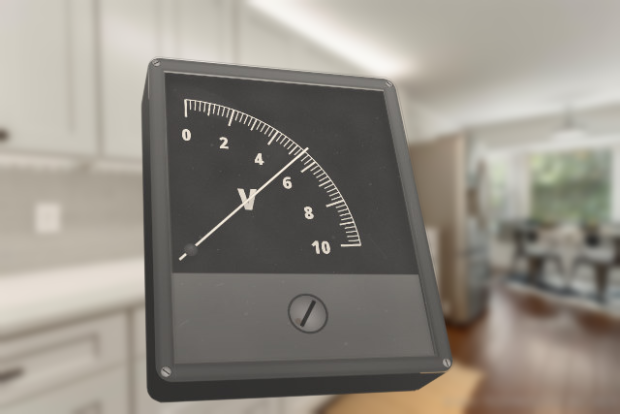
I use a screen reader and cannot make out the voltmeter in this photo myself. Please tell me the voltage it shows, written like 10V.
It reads 5.4V
